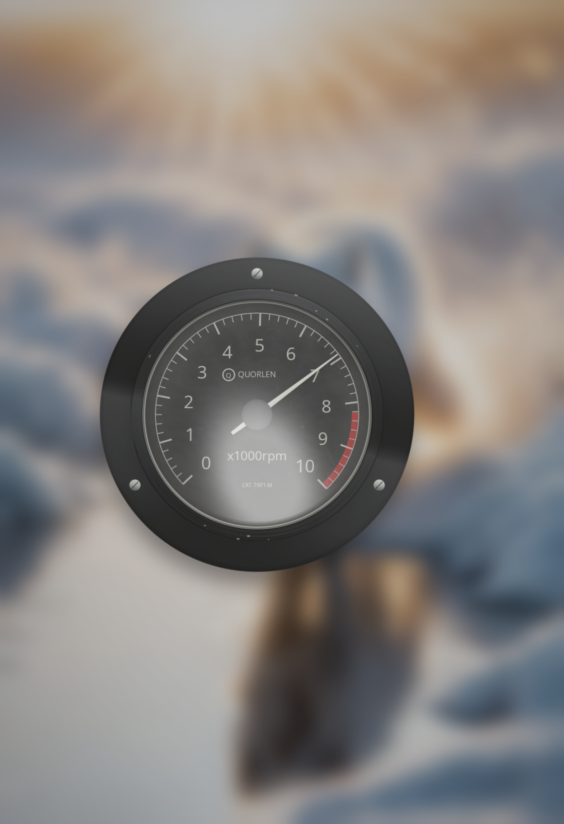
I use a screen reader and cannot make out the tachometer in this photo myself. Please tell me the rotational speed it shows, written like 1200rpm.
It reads 6900rpm
